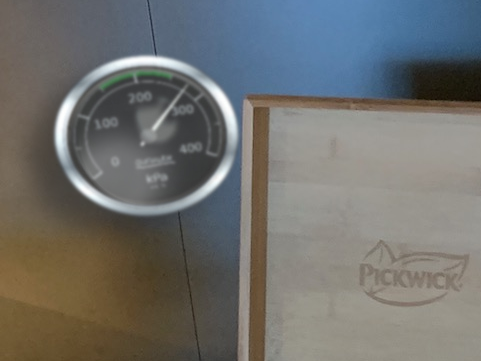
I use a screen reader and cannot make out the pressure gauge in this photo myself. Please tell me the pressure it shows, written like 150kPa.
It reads 275kPa
